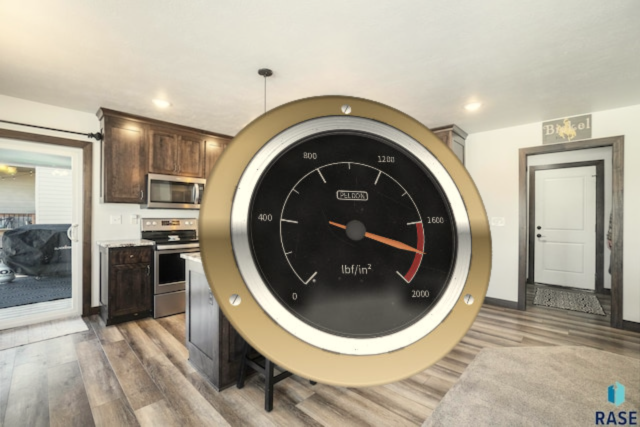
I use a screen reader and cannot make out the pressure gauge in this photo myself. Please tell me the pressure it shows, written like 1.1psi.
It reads 1800psi
